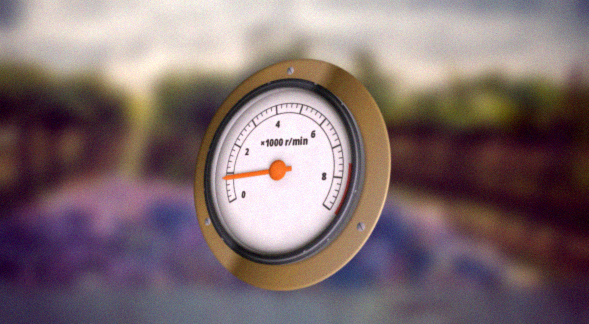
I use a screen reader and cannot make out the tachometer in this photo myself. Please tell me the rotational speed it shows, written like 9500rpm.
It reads 800rpm
